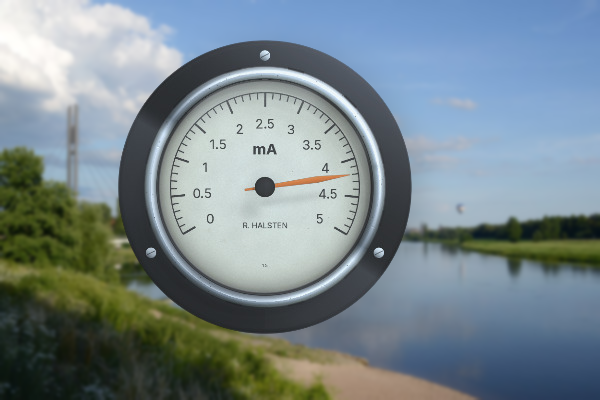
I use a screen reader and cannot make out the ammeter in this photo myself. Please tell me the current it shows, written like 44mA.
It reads 4.2mA
